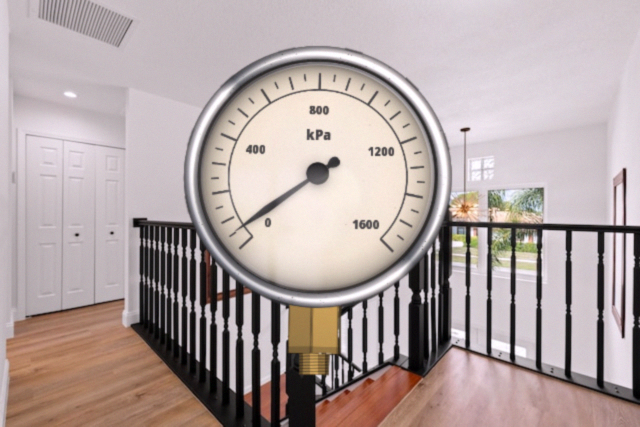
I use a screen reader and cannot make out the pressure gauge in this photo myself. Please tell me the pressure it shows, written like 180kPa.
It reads 50kPa
